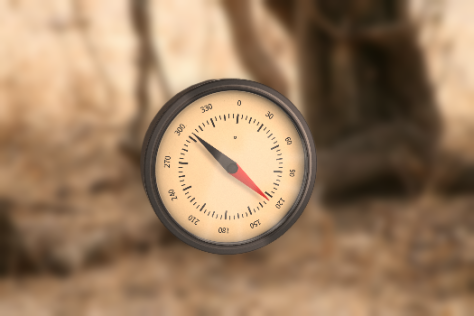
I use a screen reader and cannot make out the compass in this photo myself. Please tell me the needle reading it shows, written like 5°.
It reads 125°
